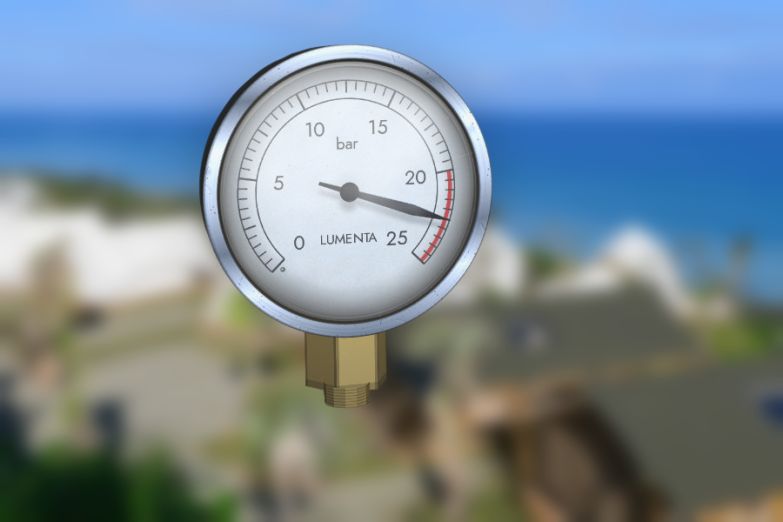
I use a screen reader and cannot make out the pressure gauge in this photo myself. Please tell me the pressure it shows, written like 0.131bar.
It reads 22.5bar
